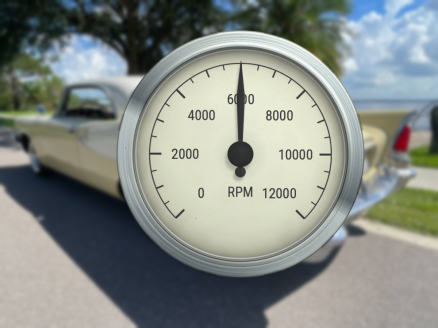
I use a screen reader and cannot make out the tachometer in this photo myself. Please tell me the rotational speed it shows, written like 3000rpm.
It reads 6000rpm
